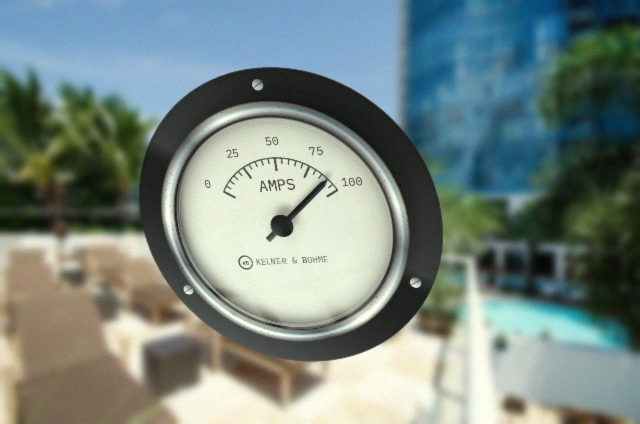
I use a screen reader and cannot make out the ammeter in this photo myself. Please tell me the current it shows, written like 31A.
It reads 90A
